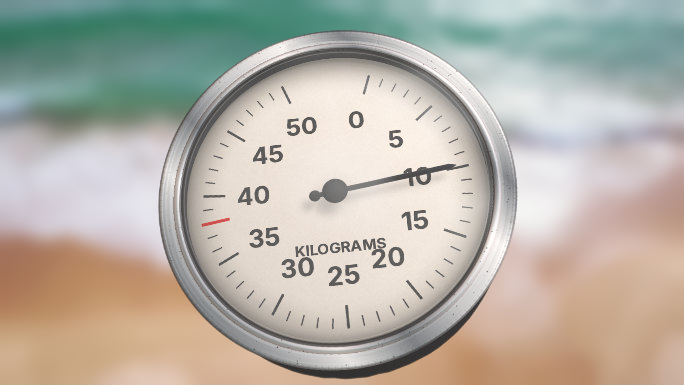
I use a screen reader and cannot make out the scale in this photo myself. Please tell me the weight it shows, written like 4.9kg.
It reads 10kg
